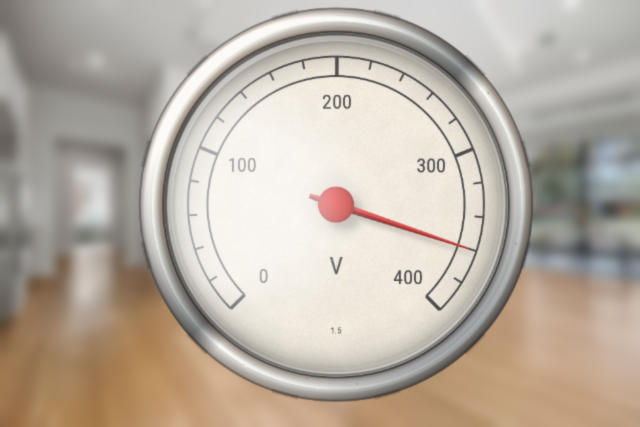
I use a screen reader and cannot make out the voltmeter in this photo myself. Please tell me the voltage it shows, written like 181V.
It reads 360V
